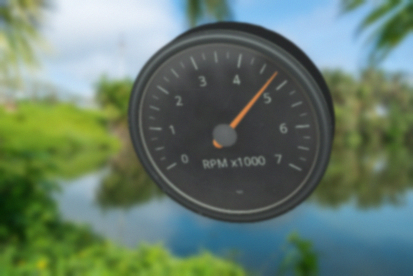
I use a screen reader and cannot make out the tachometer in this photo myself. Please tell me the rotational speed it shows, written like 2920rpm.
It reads 4750rpm
